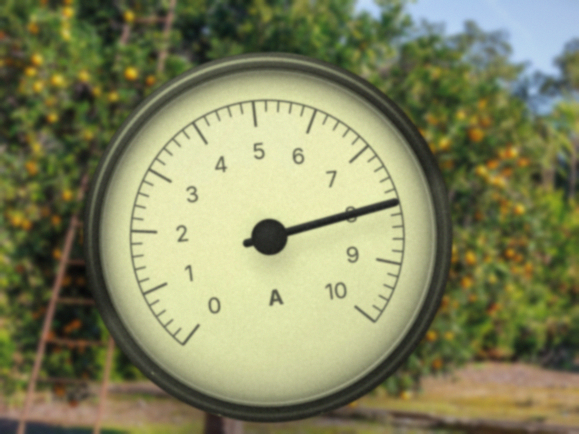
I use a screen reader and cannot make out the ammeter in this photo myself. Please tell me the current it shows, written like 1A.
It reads 8A
